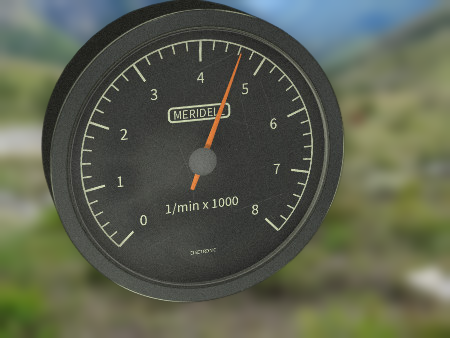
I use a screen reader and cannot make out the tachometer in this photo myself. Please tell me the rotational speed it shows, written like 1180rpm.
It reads 4600rpm
